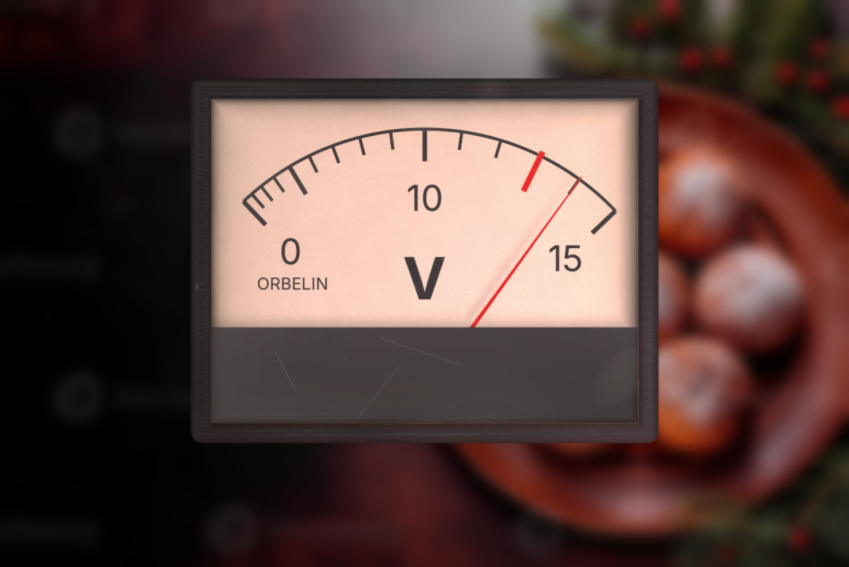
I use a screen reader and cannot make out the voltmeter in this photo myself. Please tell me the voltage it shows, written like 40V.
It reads 14V
